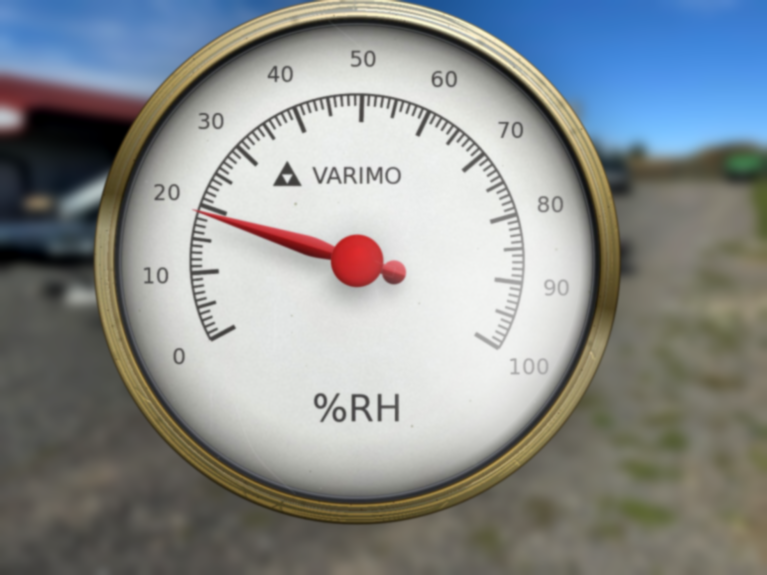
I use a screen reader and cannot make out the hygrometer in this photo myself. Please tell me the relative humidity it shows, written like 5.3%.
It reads 19%
